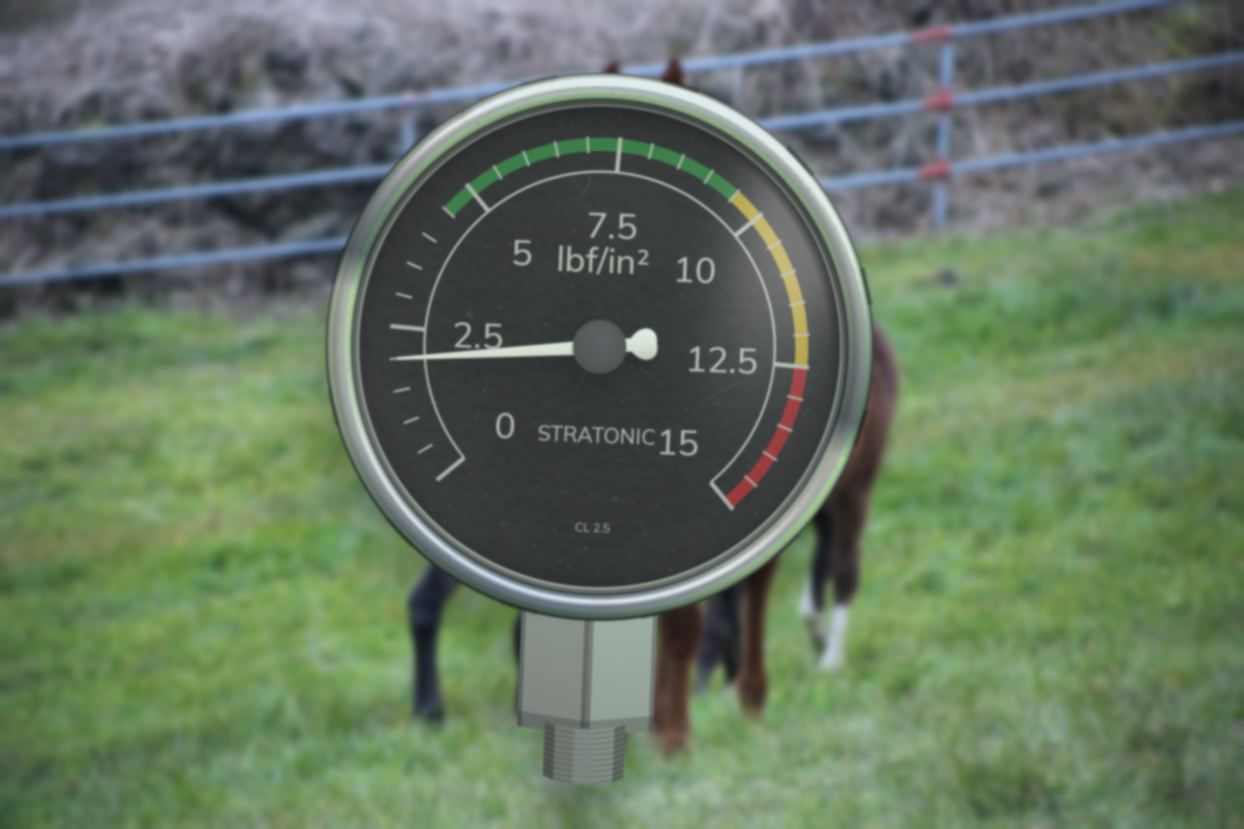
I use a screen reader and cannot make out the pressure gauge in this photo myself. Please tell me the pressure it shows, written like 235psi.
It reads 2psi
